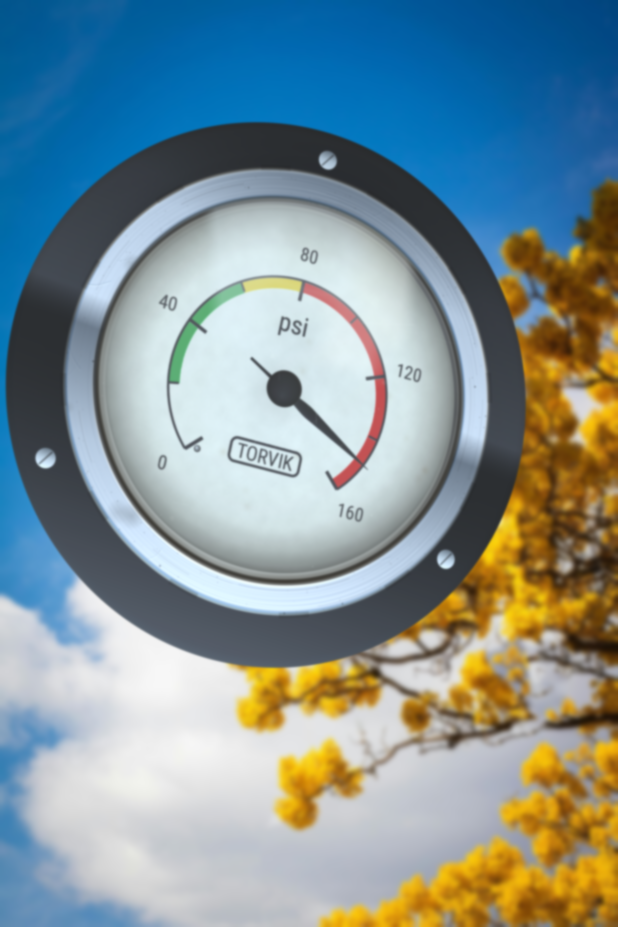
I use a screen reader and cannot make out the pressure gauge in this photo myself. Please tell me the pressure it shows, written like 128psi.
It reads 150psi
